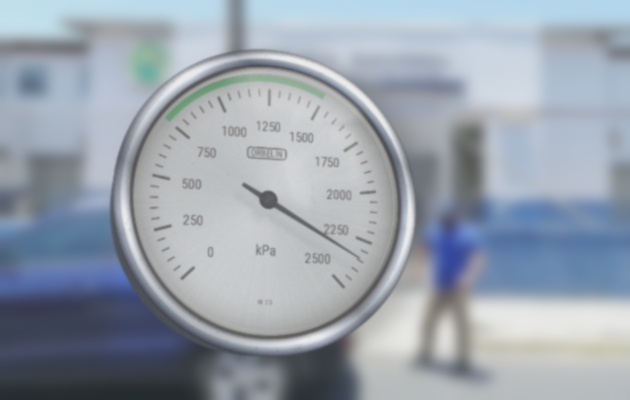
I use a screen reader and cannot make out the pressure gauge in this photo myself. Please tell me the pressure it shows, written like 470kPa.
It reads 2350kPa
